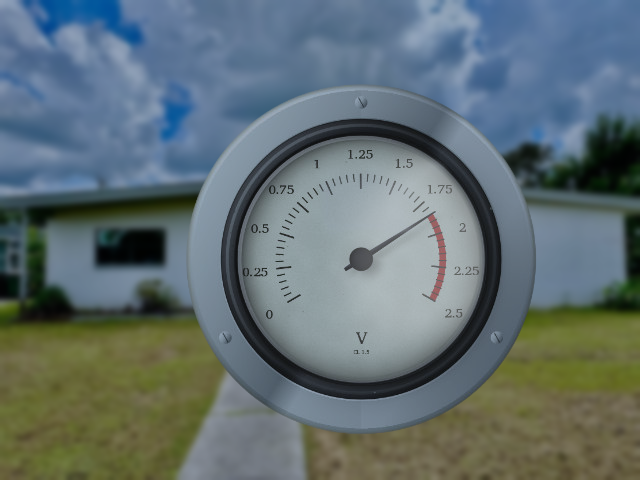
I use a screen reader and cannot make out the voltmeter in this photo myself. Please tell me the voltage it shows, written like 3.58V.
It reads 1.85V
